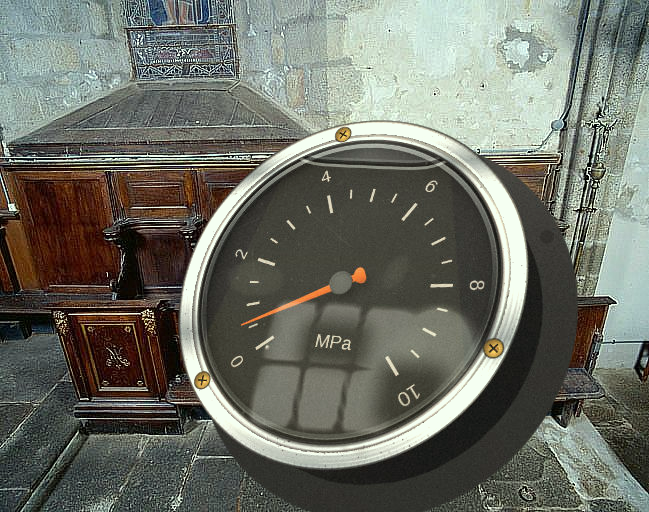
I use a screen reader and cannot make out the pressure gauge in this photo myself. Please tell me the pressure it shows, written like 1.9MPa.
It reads 0.5MPa
